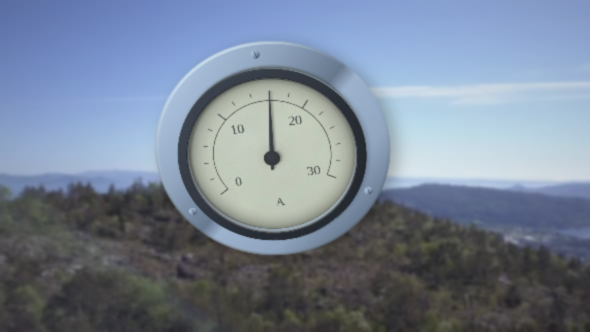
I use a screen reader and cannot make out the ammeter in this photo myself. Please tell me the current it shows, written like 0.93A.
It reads 16A
